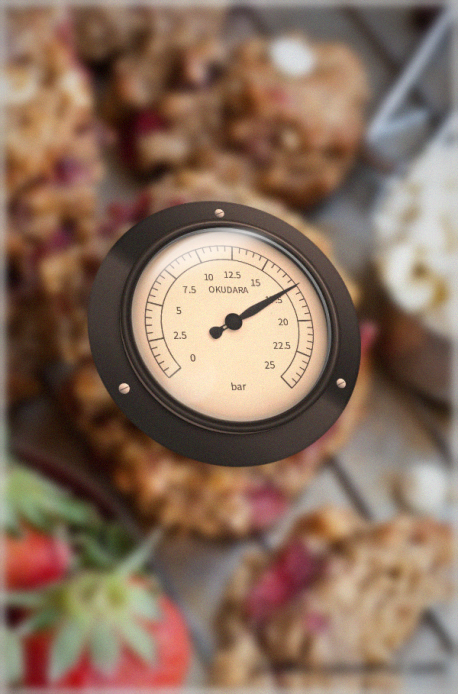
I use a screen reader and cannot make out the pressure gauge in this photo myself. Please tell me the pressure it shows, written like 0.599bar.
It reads 17.5bar
